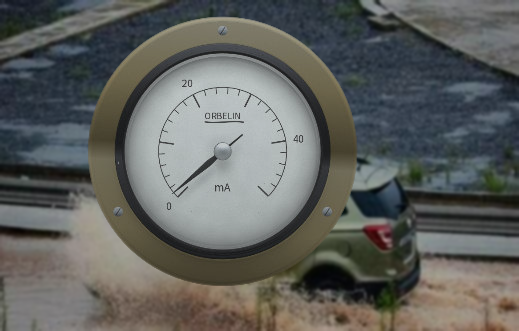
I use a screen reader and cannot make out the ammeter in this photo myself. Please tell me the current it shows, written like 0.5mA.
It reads 1mA
